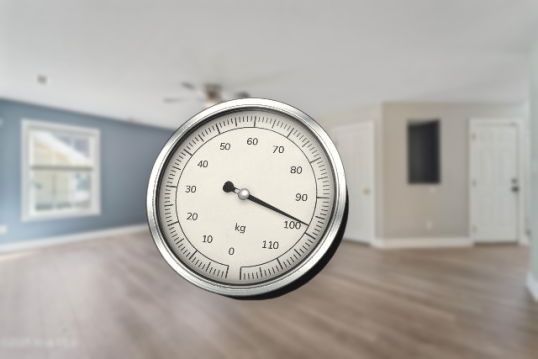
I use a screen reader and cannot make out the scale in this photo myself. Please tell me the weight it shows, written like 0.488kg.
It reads 98kg
